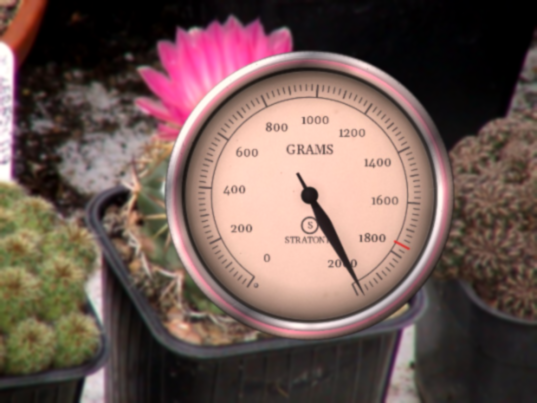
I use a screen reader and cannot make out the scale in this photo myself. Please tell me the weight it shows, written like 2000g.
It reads 1980g
